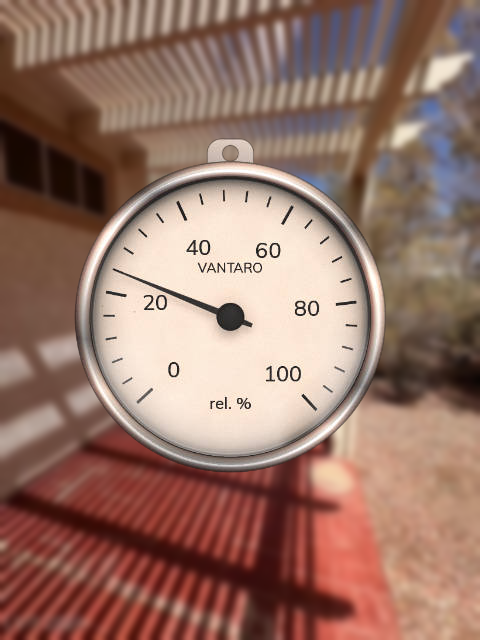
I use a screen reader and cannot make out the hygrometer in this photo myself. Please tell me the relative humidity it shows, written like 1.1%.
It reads 24%
